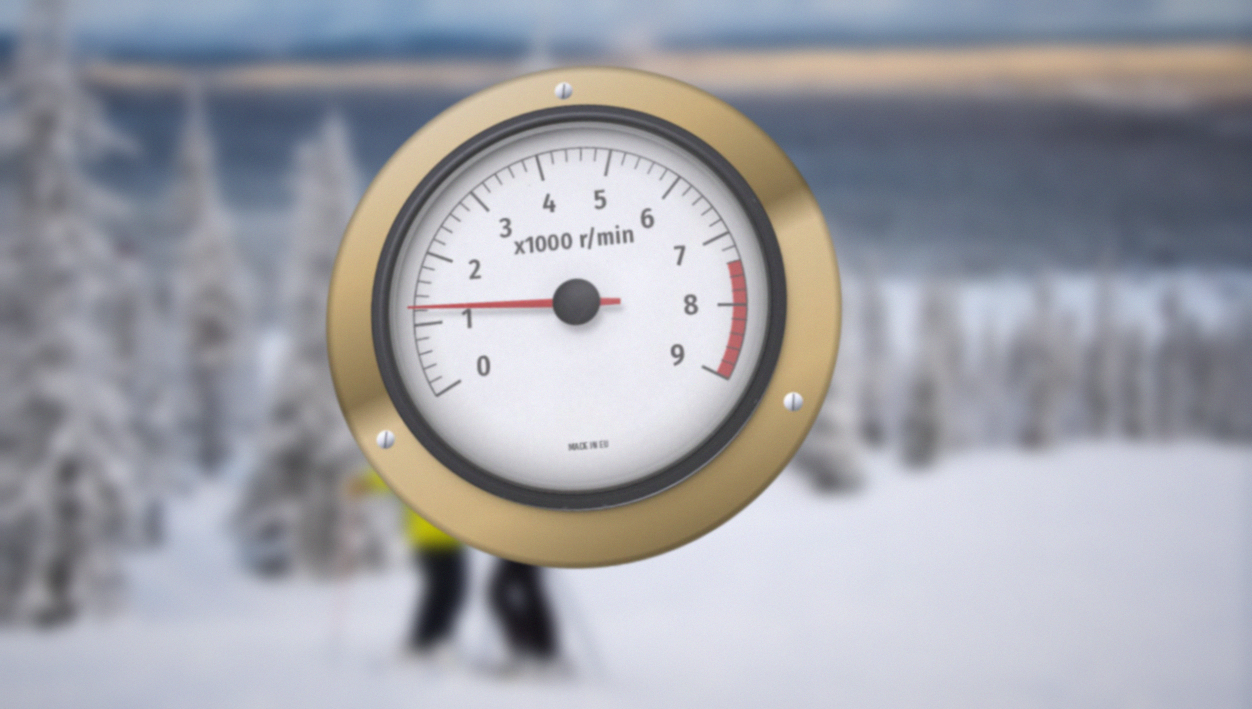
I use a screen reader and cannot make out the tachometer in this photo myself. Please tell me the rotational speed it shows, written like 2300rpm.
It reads 1200rpm
